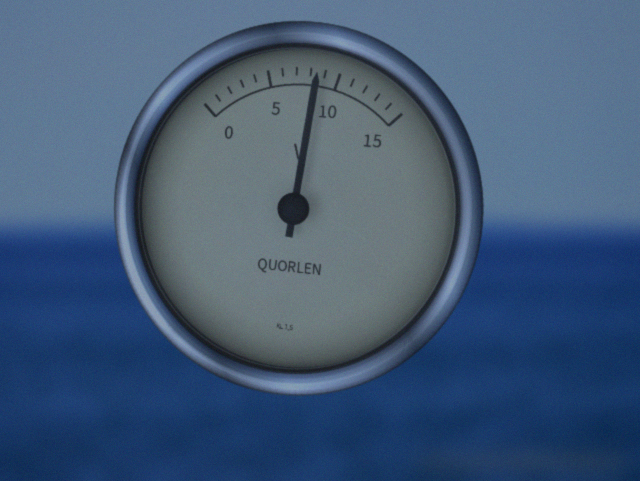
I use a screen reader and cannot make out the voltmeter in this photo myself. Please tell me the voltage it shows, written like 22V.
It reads 8.5V
